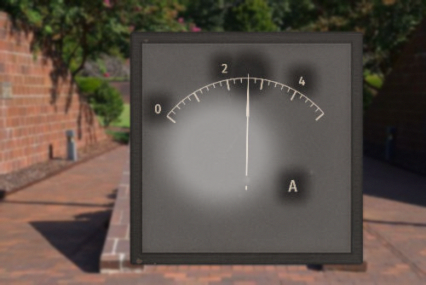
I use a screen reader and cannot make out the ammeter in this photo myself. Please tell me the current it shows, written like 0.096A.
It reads 2.6A
